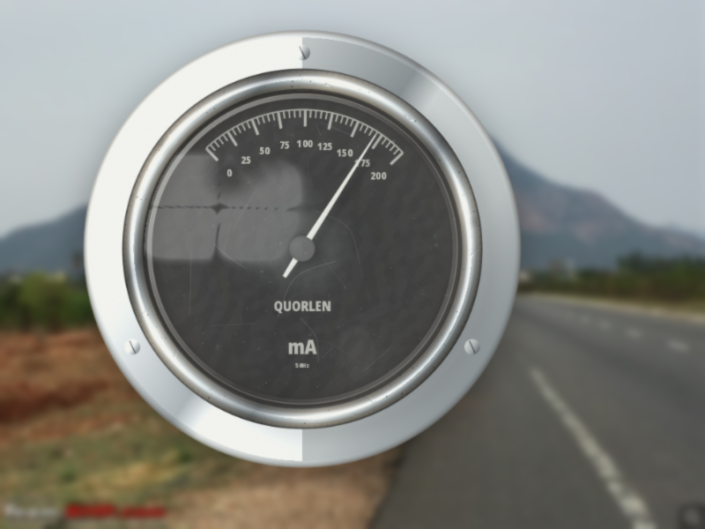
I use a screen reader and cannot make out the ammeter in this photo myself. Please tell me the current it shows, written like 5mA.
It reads 170mA
